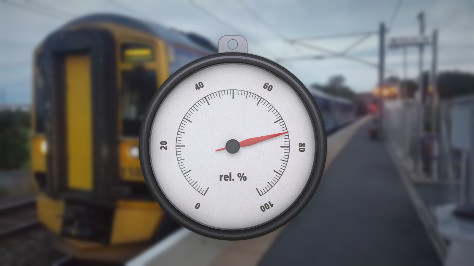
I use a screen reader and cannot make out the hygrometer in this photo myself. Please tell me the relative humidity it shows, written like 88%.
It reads 75%
